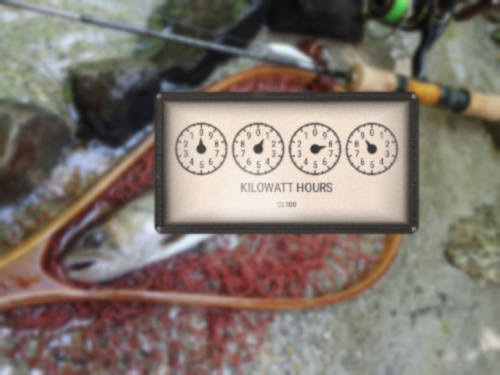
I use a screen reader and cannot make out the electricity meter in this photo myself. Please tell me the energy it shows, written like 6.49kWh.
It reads 79kWh
